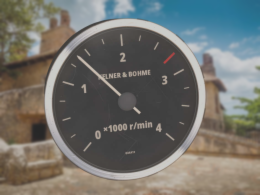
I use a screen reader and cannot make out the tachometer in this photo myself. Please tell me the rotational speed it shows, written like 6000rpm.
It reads 1375rpm
